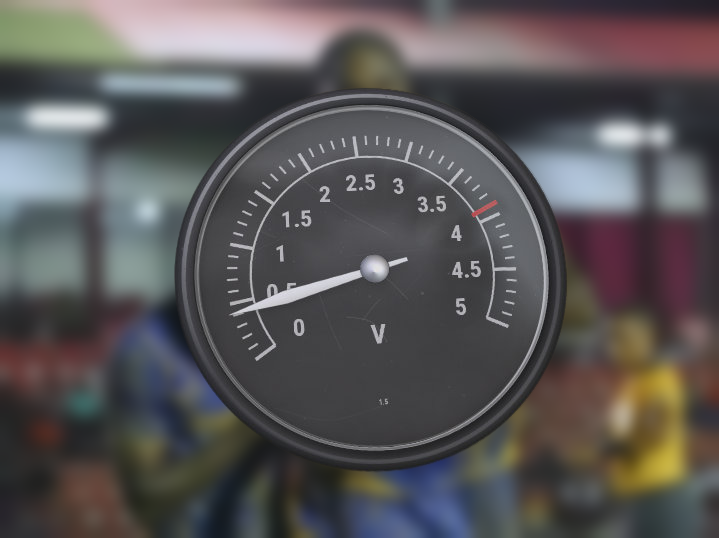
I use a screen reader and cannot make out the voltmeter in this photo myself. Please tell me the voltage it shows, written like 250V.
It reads 0.4V
